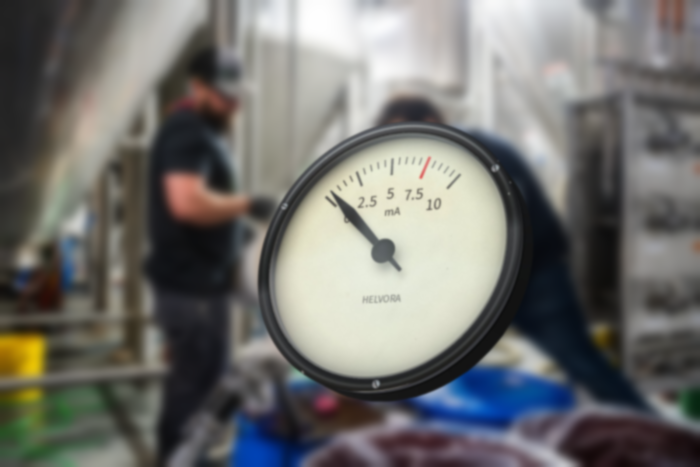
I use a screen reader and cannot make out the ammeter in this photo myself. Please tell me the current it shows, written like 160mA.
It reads 0.5mA
